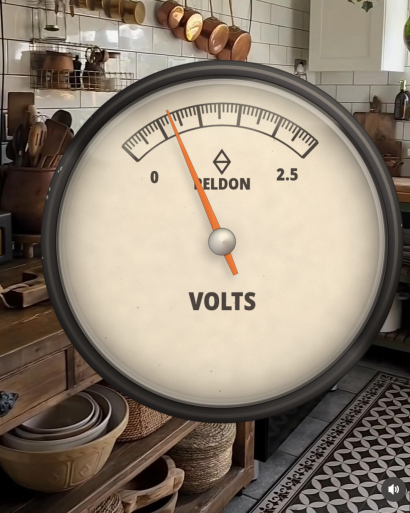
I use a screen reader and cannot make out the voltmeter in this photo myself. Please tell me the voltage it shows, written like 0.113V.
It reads 0.65V
